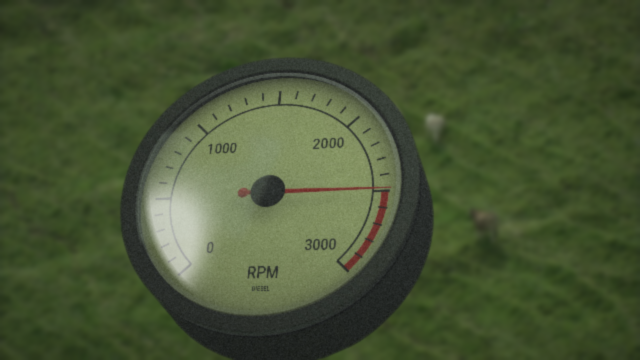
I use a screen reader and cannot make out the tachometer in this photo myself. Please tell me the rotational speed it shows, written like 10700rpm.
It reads 2500rpm
